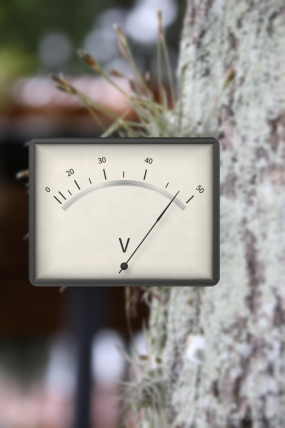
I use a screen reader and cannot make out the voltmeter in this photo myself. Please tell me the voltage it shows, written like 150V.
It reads 47.5V
